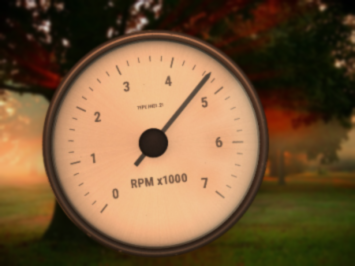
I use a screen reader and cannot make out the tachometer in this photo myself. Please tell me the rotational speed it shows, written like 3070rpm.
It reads 4700rpm
